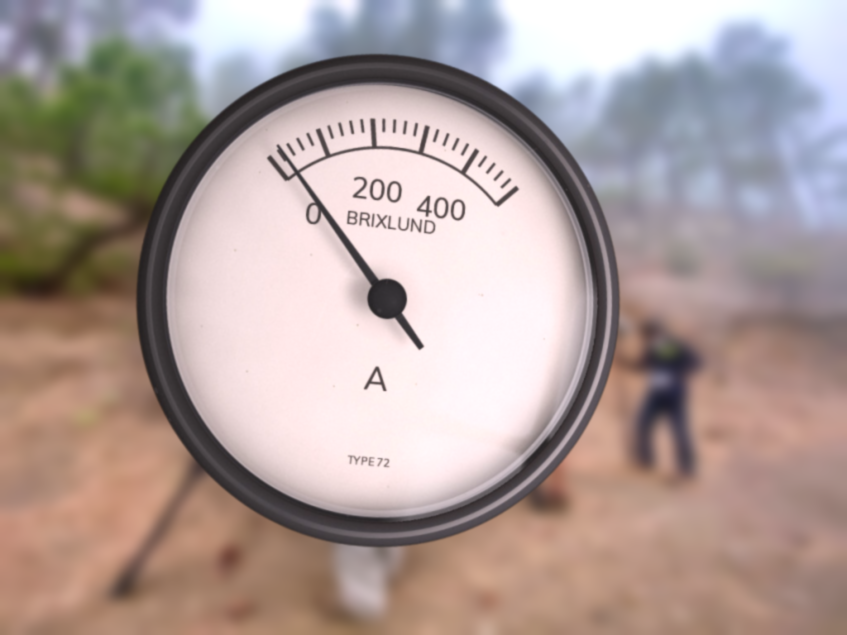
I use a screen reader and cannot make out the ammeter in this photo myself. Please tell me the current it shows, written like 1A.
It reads 20A
